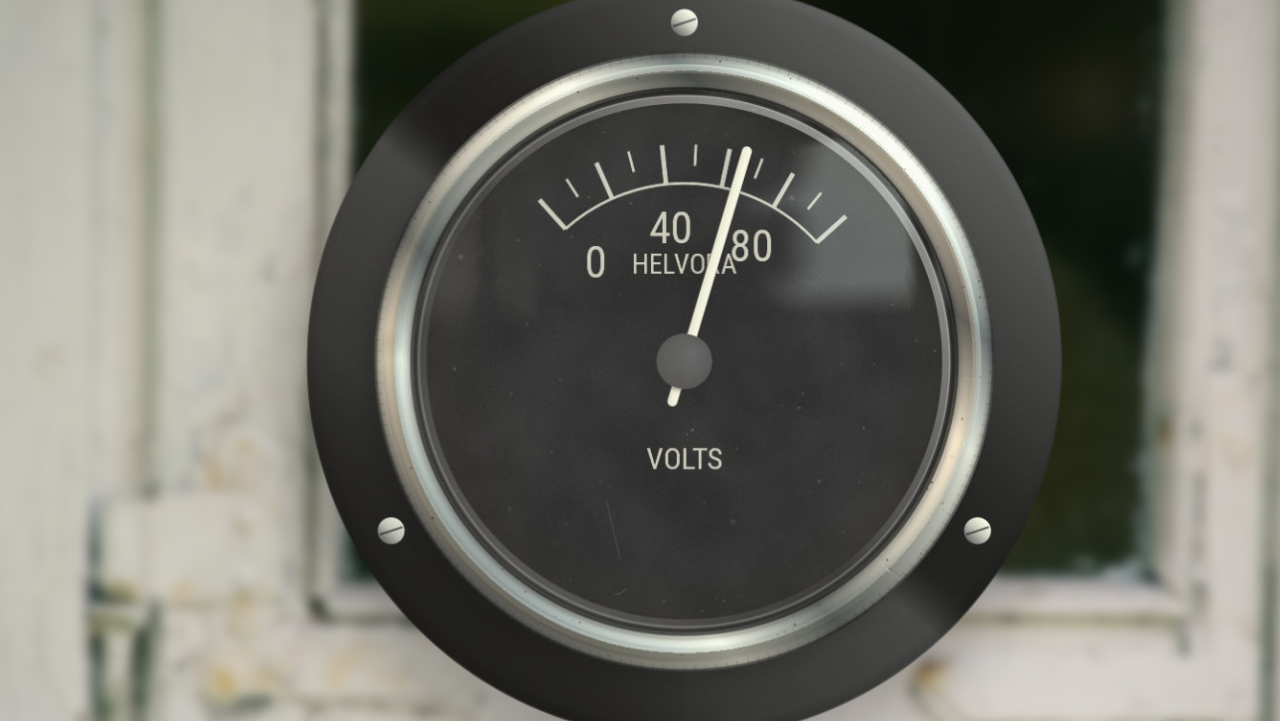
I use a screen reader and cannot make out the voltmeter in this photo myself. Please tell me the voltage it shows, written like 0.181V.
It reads 65V
